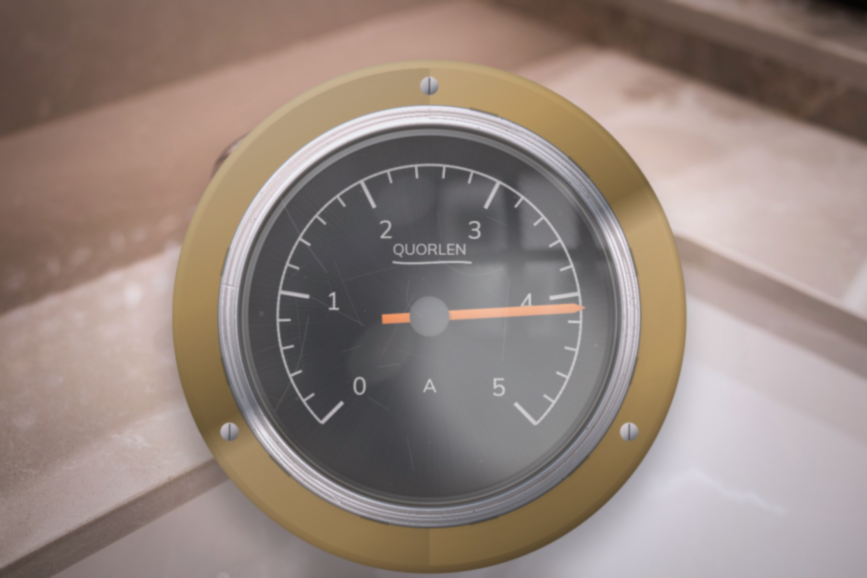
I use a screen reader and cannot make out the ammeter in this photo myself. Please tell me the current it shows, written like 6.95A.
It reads 4.1A
